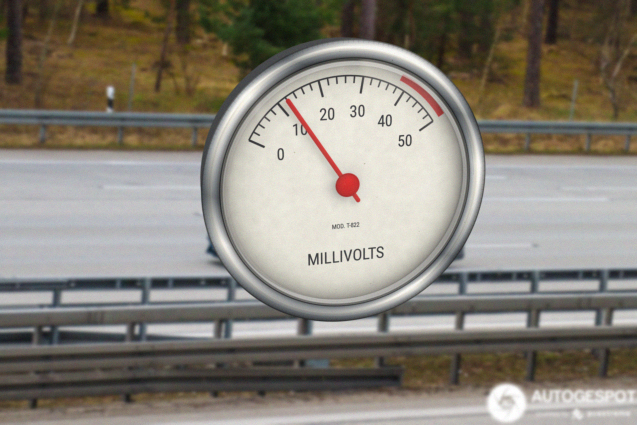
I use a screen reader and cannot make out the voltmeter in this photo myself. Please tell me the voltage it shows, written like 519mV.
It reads 12mV
